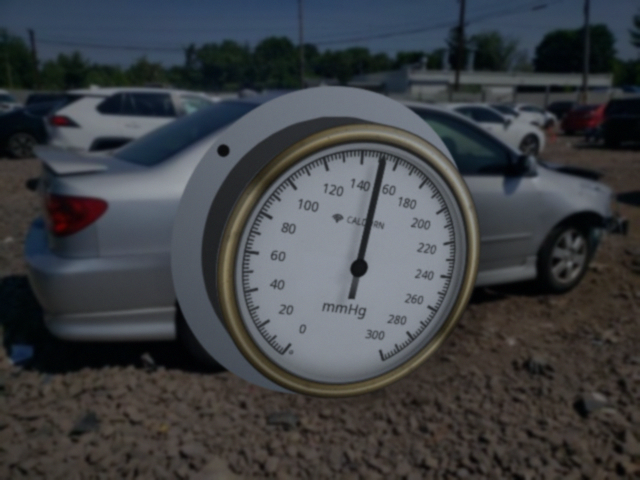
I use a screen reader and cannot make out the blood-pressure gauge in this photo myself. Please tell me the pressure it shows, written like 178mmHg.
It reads 150mmHg
